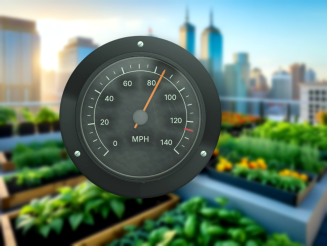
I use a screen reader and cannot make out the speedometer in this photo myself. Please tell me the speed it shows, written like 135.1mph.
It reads 85mph
